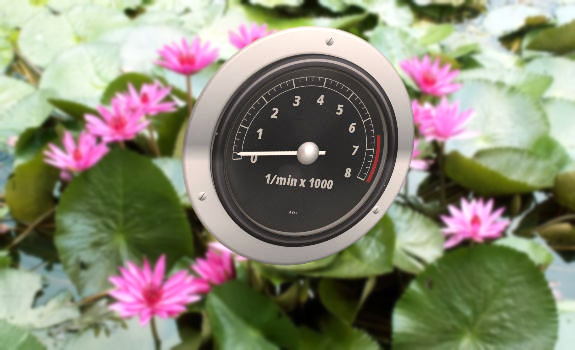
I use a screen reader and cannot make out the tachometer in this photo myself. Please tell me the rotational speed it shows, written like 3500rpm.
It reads 200rpm
